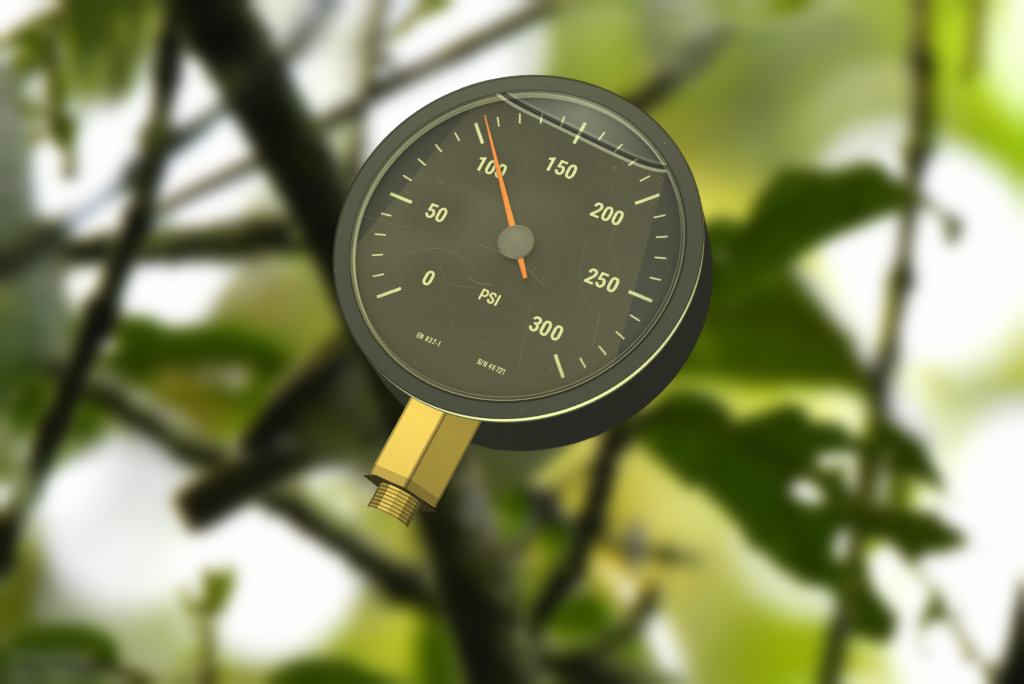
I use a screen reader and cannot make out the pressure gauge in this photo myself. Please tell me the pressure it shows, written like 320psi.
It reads 105psi
